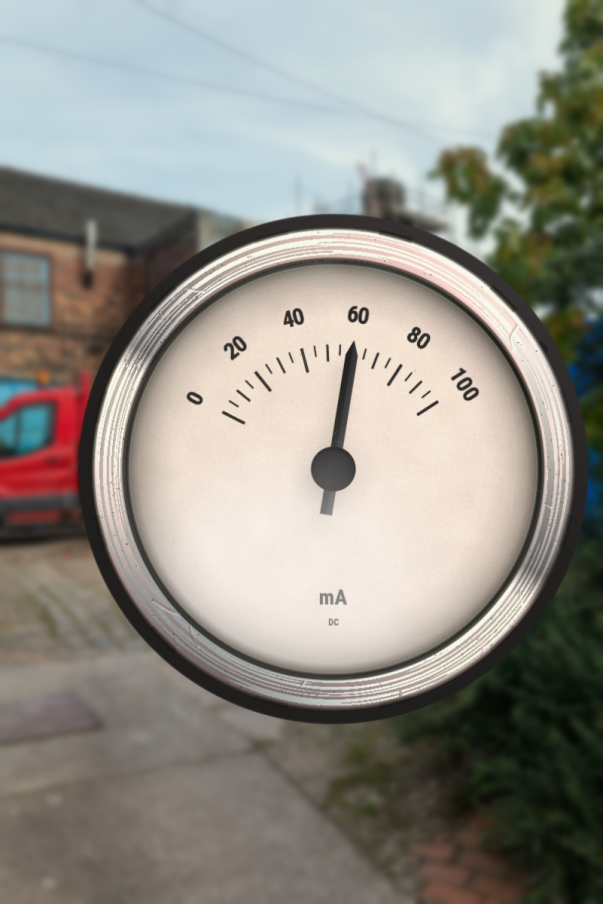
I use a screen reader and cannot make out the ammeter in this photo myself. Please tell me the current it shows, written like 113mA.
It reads 60mA
